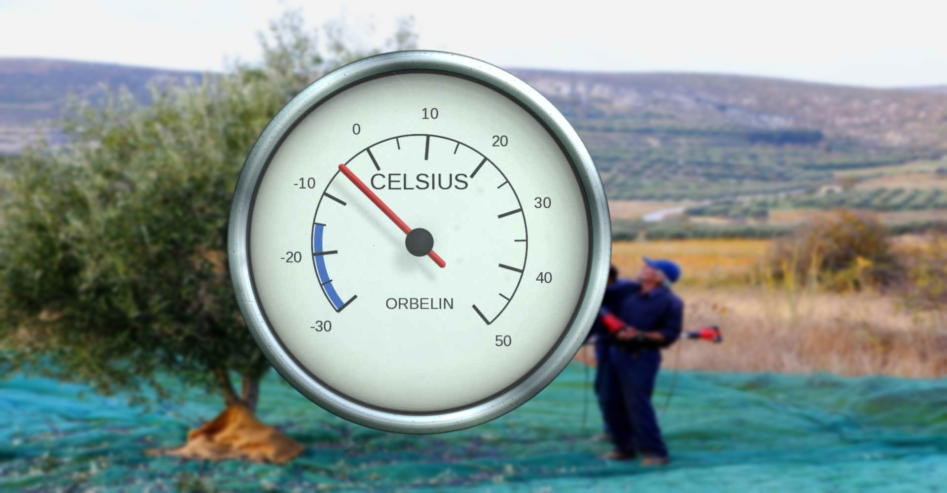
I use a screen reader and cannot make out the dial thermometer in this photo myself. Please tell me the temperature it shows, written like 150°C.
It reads -5°C
